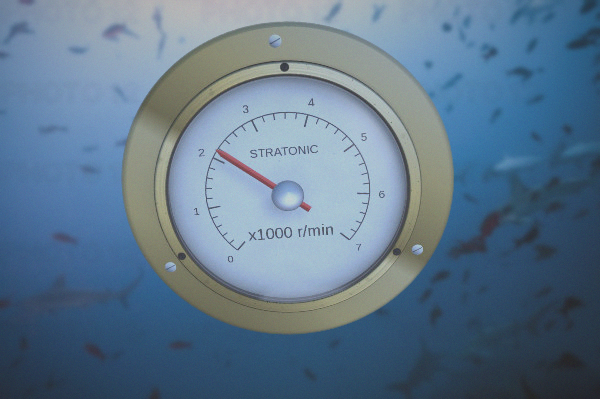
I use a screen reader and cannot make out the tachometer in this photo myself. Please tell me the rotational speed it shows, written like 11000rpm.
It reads 2200rpm
